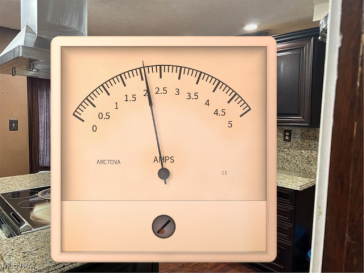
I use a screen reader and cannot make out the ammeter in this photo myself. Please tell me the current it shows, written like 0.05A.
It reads 2.1A
